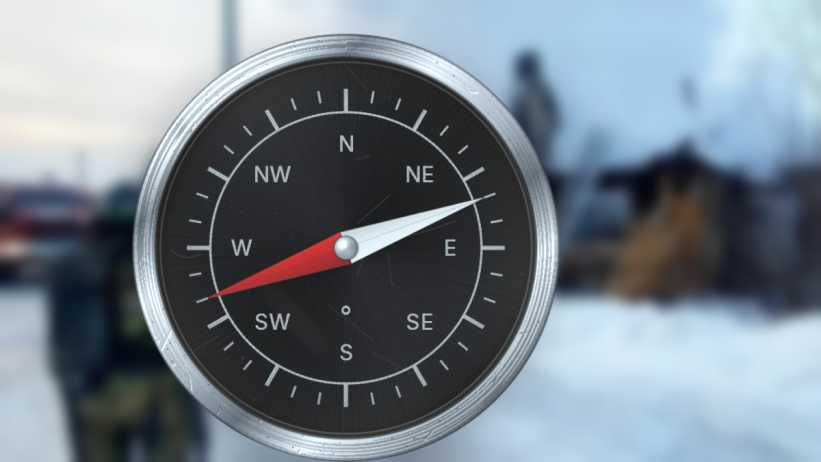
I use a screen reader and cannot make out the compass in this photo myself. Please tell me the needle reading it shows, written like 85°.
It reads 250°
